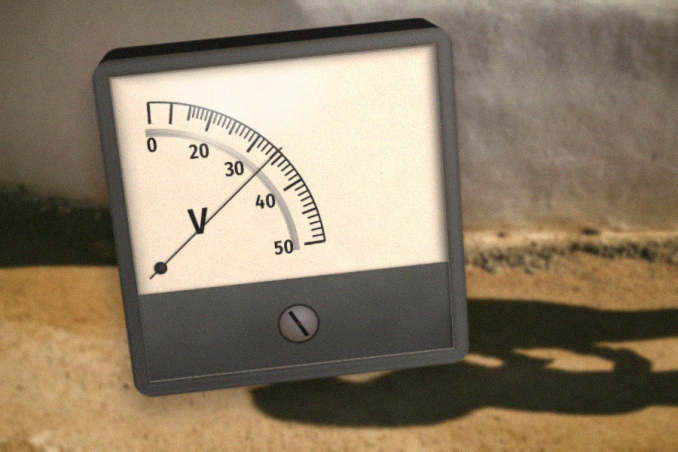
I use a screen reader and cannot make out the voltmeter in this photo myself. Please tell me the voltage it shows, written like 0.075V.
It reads 34V
